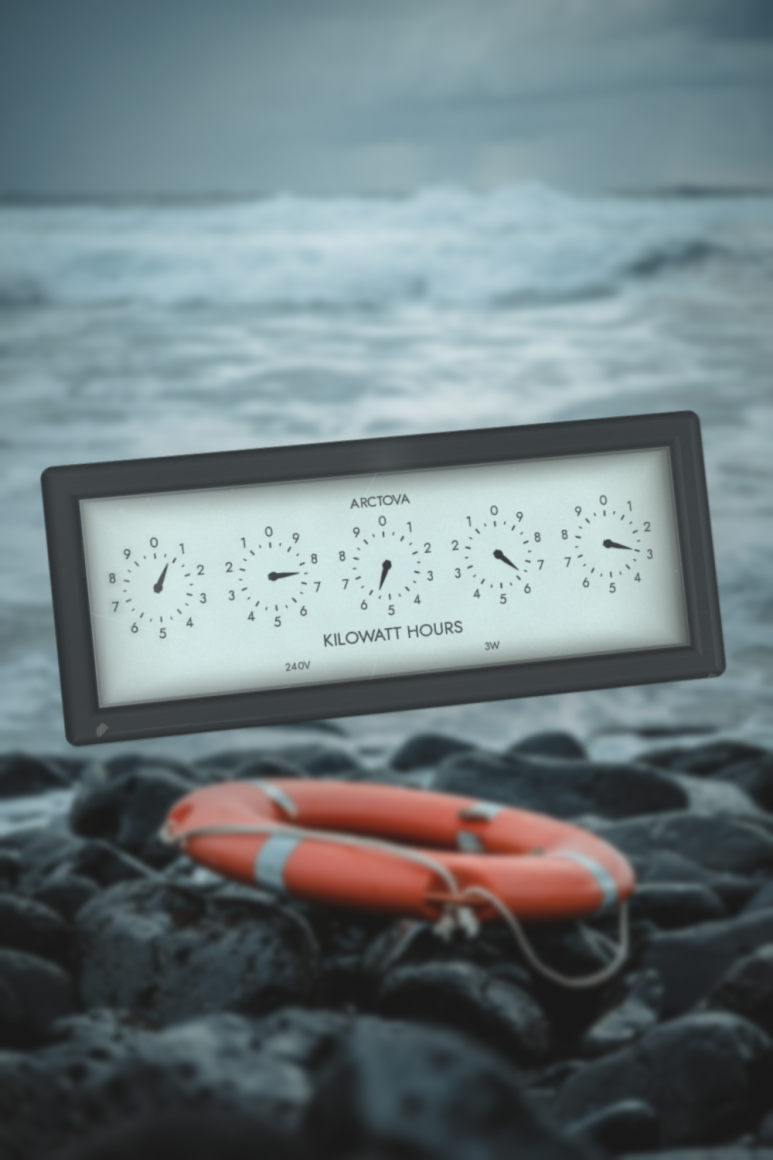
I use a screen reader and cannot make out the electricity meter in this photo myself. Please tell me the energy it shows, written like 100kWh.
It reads 7563kWh
